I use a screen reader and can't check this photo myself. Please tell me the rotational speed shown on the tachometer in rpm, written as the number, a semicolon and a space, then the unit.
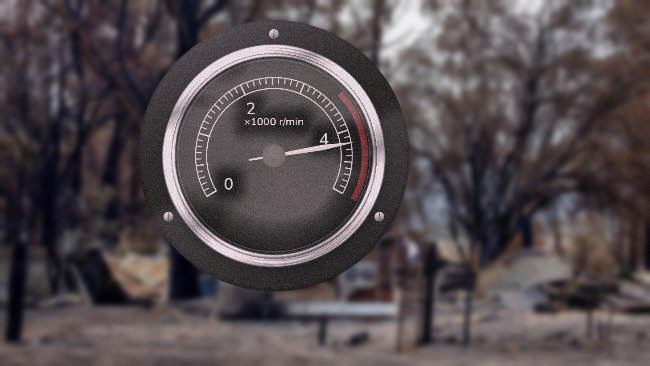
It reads 4200; rpm
